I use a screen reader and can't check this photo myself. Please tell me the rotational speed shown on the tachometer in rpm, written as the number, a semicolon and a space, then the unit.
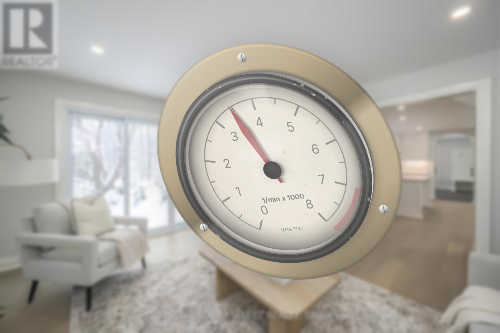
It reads 3500; rpm
